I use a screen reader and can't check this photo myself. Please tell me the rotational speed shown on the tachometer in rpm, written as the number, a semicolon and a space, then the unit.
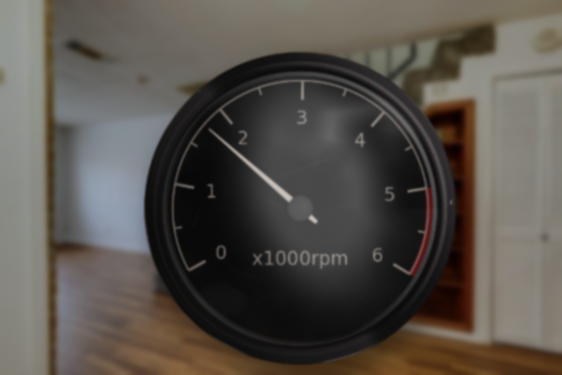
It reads 1750; rpm
